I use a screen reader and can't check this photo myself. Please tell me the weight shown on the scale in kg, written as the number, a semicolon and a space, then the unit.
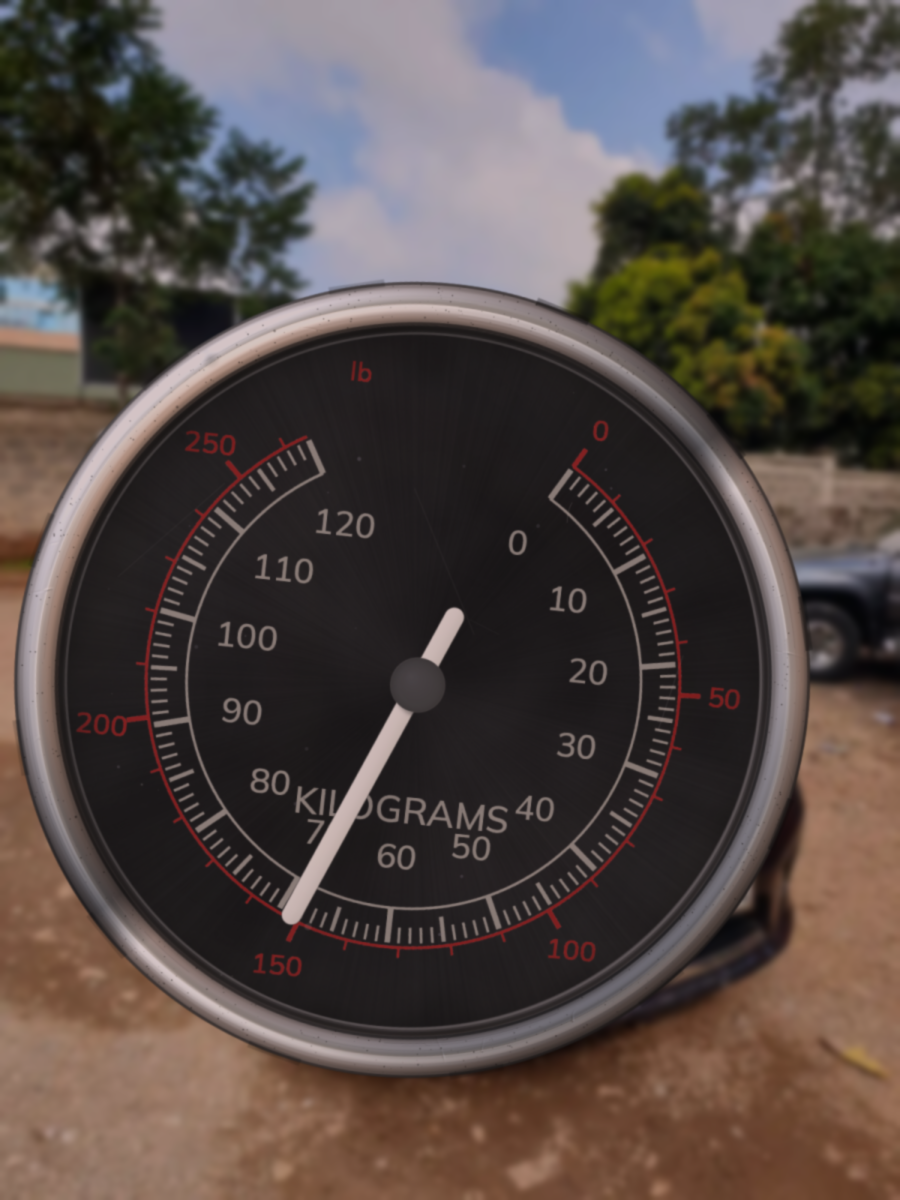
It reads 69; kg
